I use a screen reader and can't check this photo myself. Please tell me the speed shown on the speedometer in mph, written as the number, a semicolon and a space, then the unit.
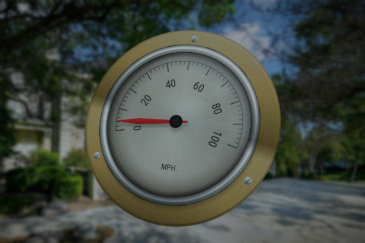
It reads 4; mph
